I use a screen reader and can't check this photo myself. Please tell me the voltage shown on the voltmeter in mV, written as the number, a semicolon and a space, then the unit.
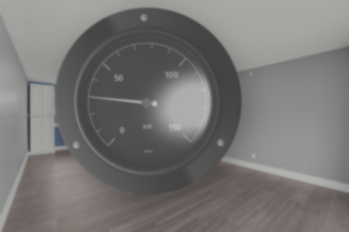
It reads 30; mV
